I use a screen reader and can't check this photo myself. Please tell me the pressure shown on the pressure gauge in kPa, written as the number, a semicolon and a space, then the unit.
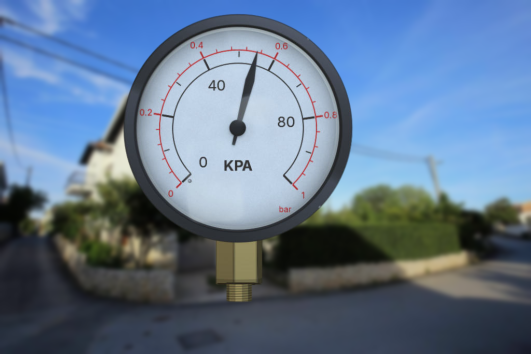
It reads 55; kPa
